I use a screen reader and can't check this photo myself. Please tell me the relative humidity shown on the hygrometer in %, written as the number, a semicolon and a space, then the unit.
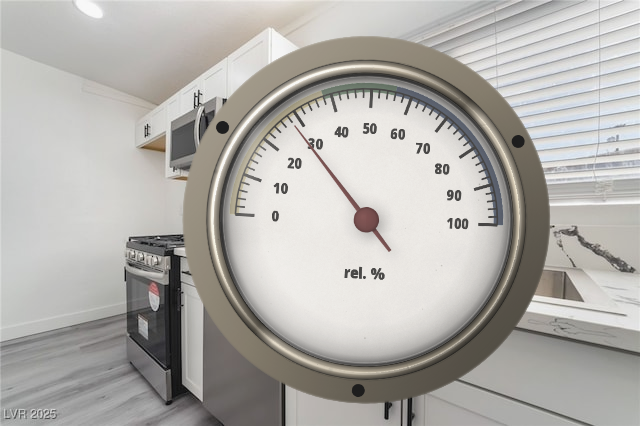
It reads 28; %
